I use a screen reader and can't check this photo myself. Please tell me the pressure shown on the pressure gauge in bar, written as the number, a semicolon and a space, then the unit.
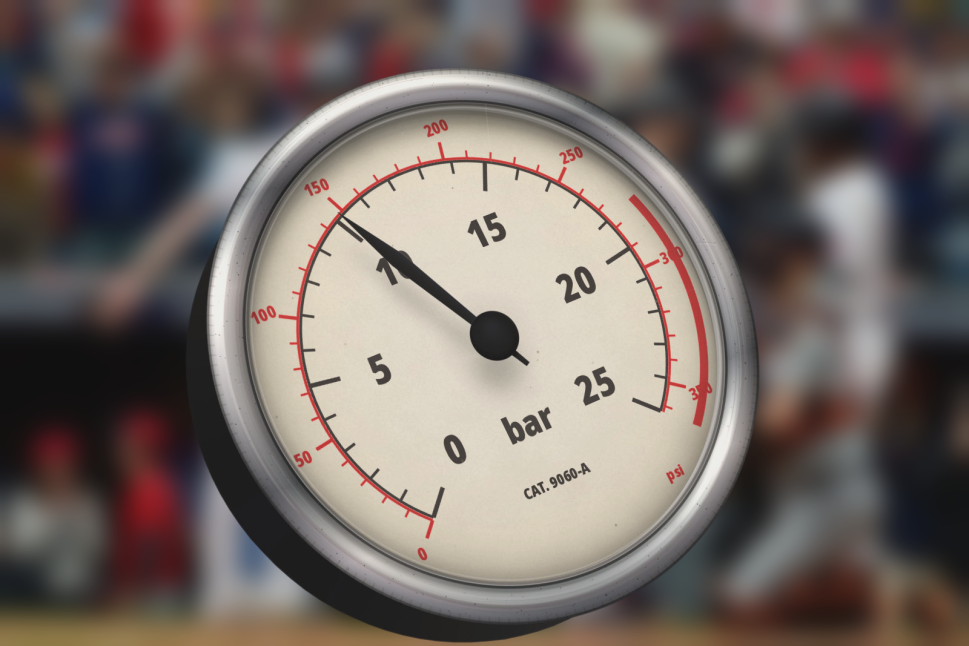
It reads 10; bar
